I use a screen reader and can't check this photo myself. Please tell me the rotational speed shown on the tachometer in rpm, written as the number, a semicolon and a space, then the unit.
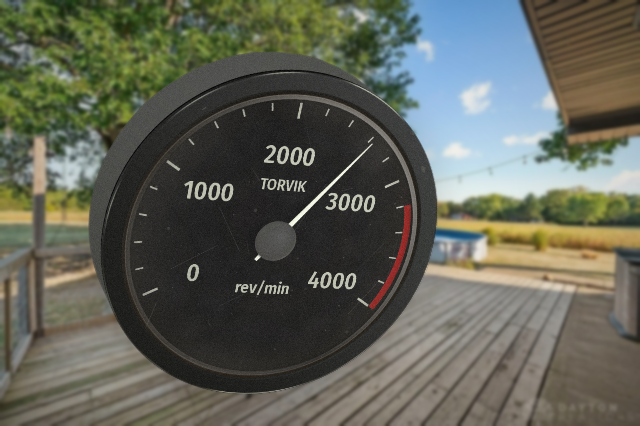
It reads 2600; rpm
